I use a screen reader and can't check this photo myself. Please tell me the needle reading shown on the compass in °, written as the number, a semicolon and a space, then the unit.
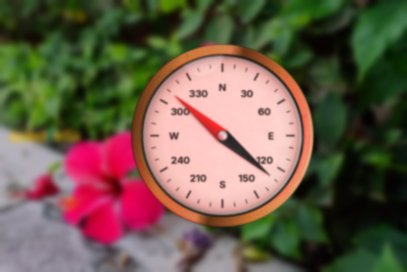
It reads 310; °
